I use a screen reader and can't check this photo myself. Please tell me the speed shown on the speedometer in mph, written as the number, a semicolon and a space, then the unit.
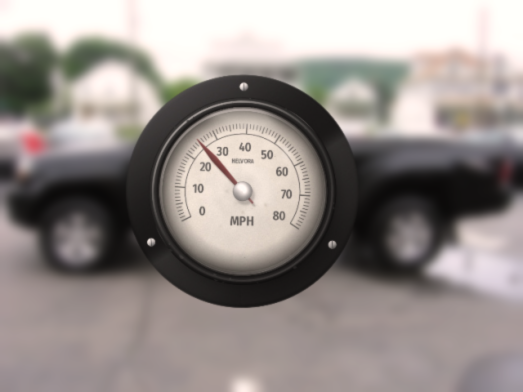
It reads 25; mph
